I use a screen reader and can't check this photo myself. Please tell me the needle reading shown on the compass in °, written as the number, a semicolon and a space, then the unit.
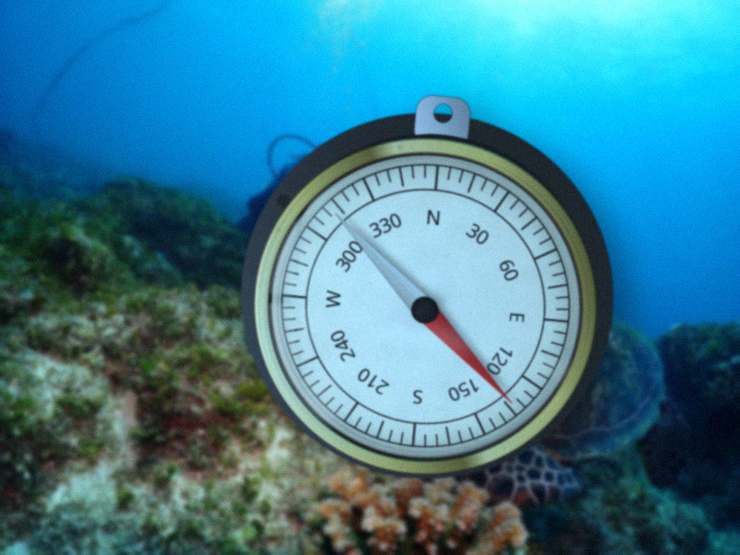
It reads 132.5; °
